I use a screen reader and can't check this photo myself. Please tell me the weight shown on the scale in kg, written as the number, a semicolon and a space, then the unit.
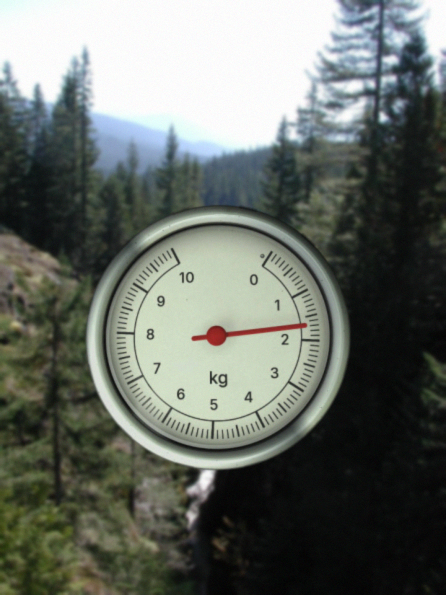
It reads 1.7; kg
